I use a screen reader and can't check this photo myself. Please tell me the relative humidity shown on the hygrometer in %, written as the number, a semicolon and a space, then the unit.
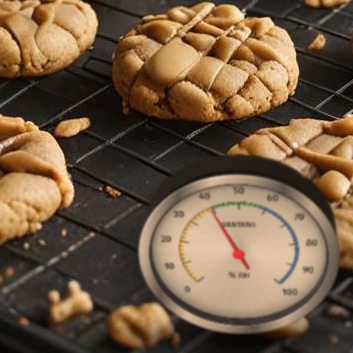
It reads 40; %
